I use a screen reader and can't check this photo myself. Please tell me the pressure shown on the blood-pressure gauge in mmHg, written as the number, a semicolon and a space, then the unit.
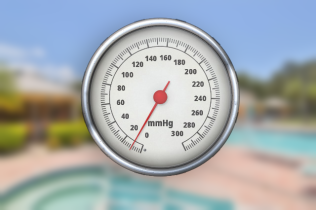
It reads 10; mmHg
